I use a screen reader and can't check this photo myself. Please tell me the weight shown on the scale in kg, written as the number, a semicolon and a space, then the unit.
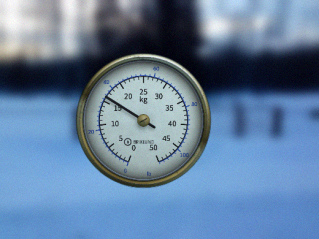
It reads 16; kg
